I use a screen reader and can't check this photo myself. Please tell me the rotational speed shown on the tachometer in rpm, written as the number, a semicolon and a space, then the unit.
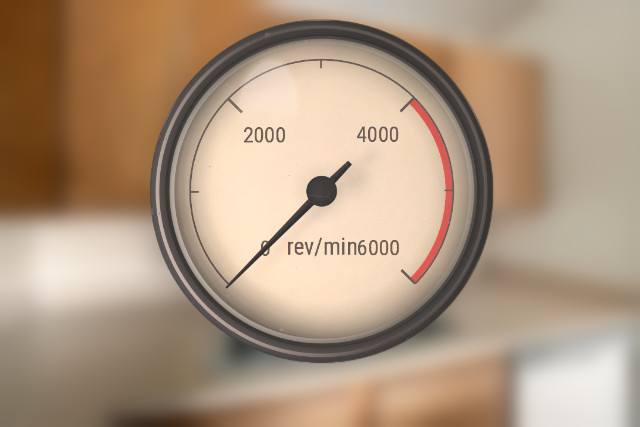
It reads 0; rpm
